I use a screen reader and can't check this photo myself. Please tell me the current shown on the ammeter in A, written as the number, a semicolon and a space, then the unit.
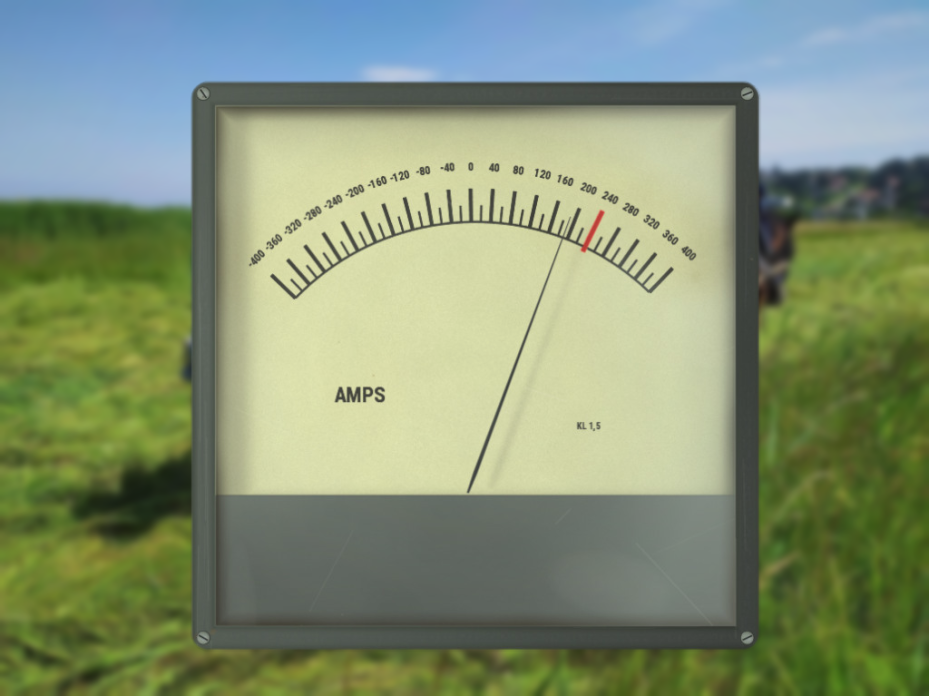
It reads 190; A
